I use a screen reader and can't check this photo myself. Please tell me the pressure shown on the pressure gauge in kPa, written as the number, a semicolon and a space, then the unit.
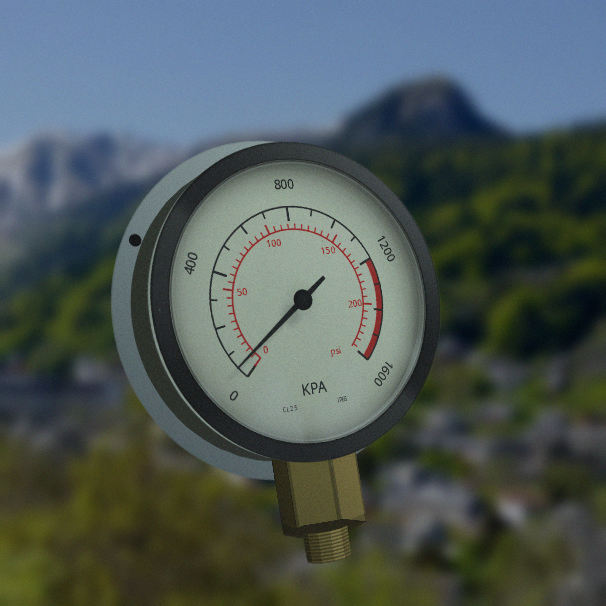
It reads 50; kPa
